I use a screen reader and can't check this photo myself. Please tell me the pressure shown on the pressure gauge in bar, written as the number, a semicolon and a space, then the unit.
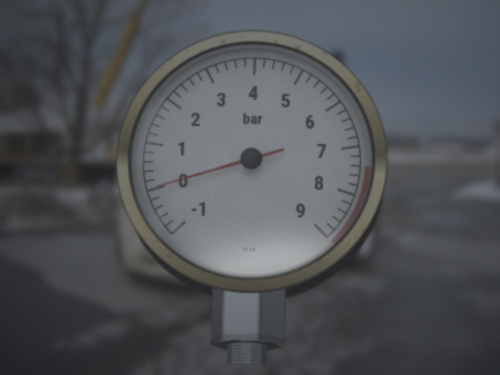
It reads 0; bar
